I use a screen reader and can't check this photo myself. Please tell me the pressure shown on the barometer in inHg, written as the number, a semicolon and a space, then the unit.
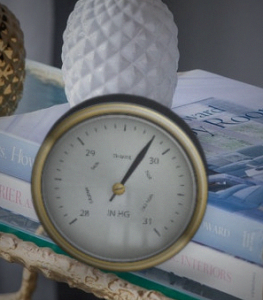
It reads 29.8; inHg
